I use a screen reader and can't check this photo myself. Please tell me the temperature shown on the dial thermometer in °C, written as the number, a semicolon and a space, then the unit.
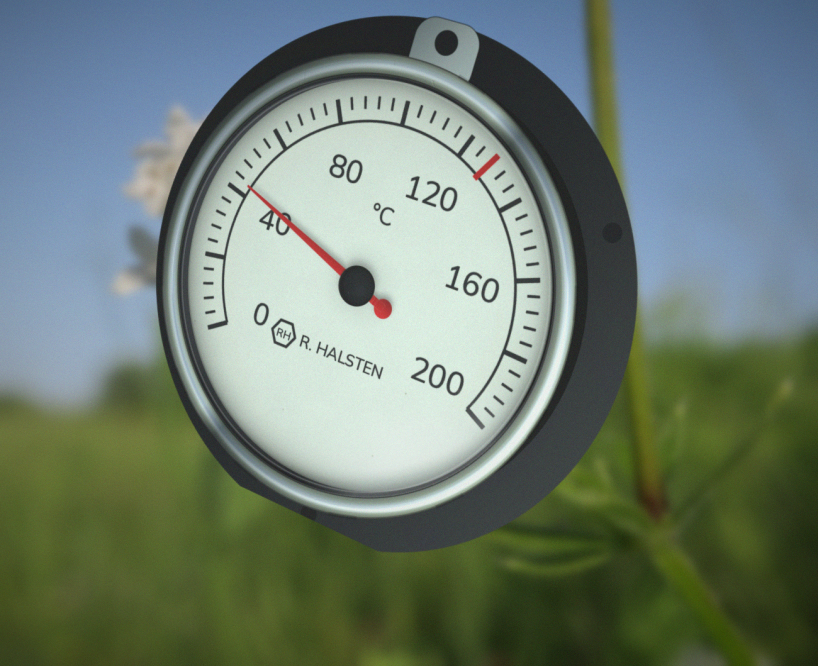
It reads 44; °C
